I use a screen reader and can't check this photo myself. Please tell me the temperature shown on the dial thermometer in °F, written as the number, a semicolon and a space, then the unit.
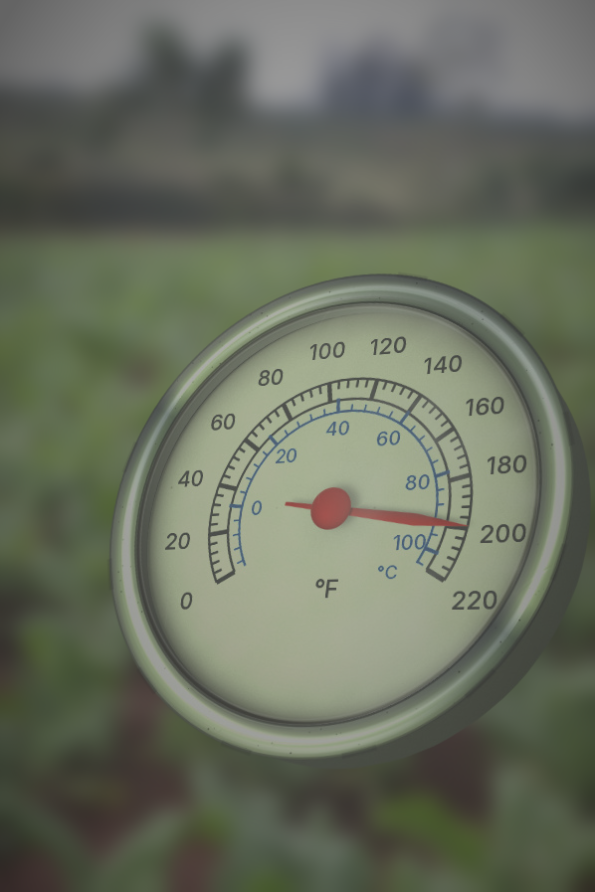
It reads 200; °F
